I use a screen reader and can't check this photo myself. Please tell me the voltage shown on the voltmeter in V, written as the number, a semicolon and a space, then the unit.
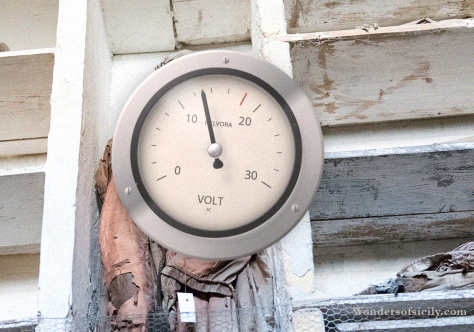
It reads 13; V
